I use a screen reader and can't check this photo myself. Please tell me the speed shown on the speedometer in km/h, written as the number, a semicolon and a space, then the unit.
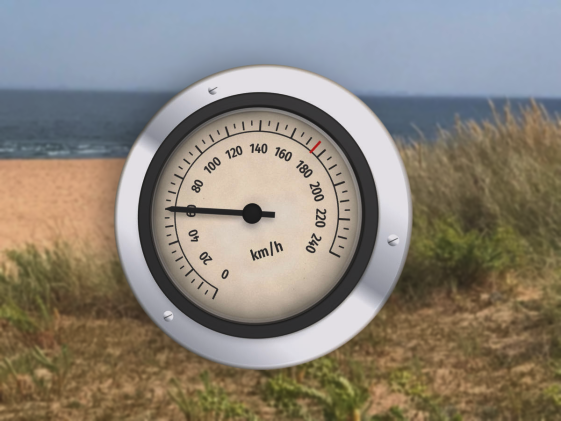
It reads 60; km/h
